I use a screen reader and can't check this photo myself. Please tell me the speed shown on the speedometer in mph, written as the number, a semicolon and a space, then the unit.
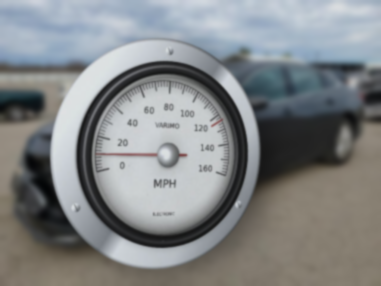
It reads 10; mph
